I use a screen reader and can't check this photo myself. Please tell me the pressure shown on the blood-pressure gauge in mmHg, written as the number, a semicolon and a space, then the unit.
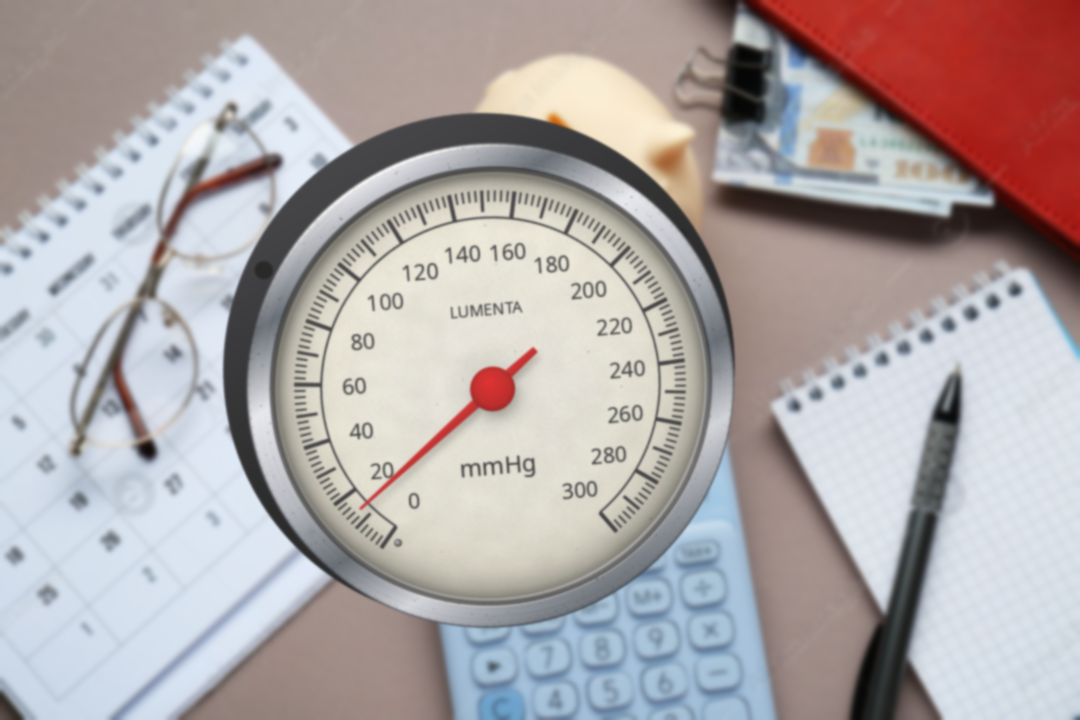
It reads 14; mmHg
